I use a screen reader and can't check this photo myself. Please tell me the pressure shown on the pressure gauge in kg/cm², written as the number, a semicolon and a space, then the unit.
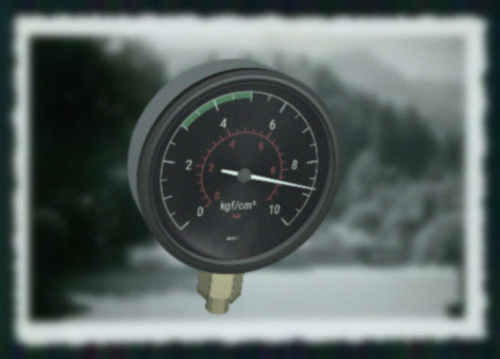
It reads 8.75; kg/cm²
